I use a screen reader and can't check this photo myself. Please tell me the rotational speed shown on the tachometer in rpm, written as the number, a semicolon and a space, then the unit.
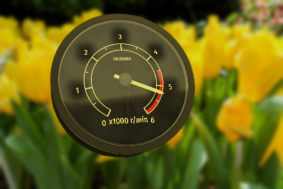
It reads 5250; rpm
